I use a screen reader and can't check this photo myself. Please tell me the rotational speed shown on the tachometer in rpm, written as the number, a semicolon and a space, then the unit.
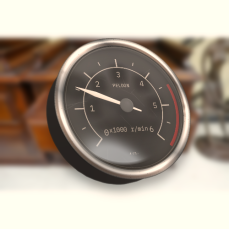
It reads 1500; rpm
